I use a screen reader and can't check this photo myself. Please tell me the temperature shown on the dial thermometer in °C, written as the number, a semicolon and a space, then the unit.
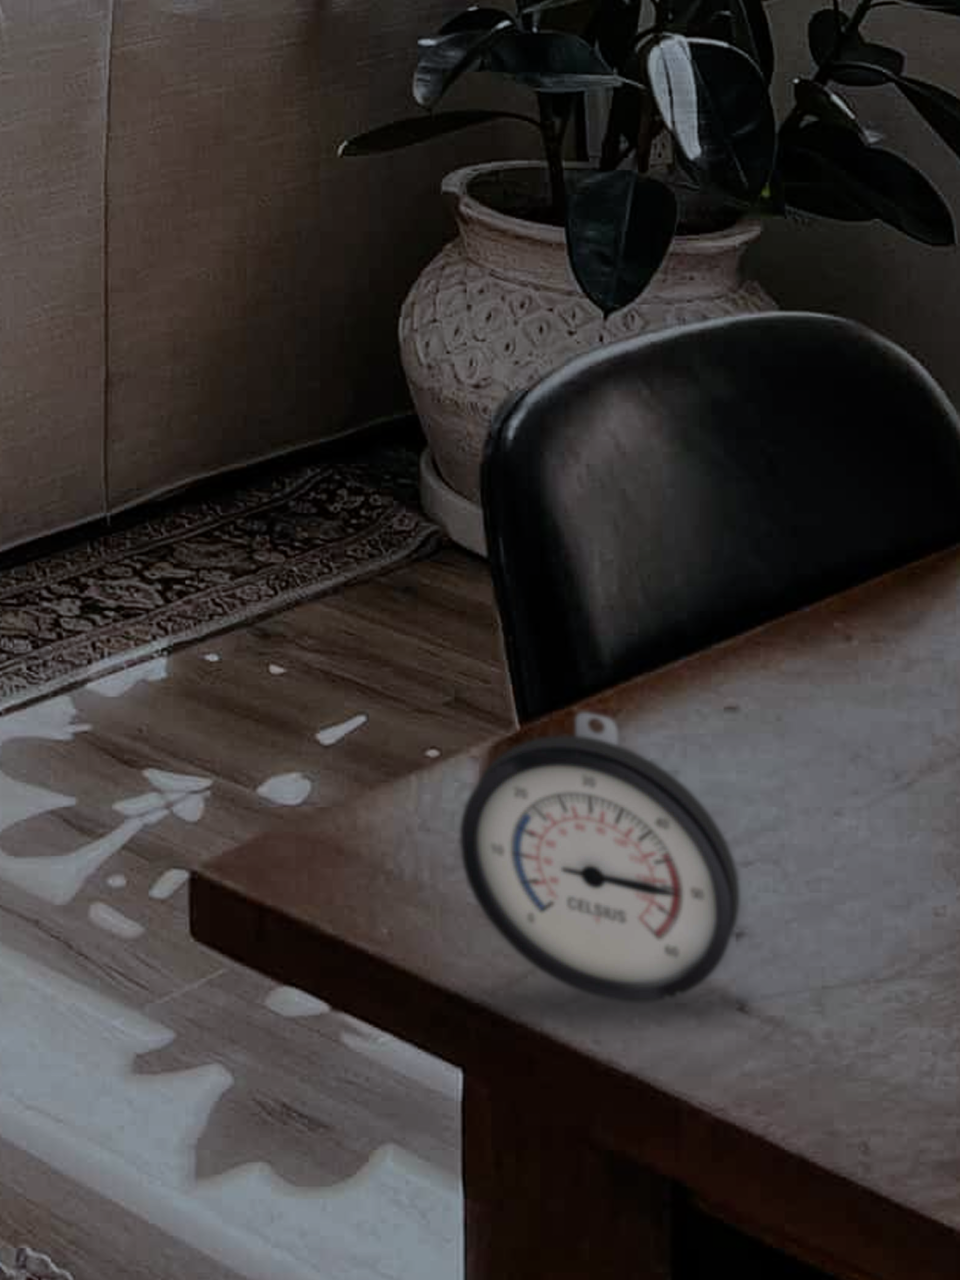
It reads 50; °C
